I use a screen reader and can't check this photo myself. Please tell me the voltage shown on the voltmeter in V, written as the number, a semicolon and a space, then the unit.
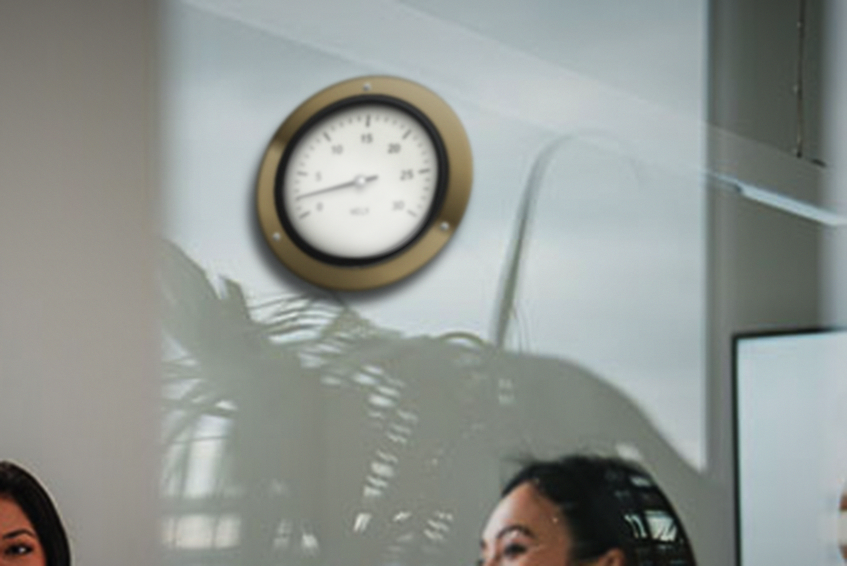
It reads 2; V
